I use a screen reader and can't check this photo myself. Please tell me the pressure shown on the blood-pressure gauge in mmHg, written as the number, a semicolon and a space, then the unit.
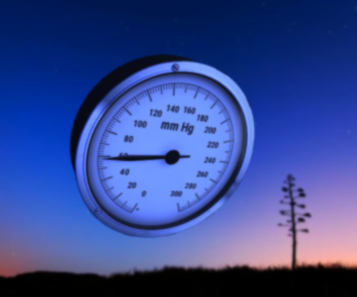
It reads 60; mmHg
